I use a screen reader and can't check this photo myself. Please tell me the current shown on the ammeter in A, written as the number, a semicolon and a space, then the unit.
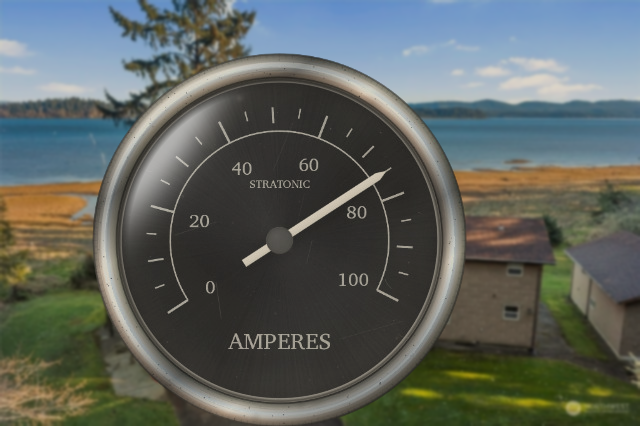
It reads 75; A
